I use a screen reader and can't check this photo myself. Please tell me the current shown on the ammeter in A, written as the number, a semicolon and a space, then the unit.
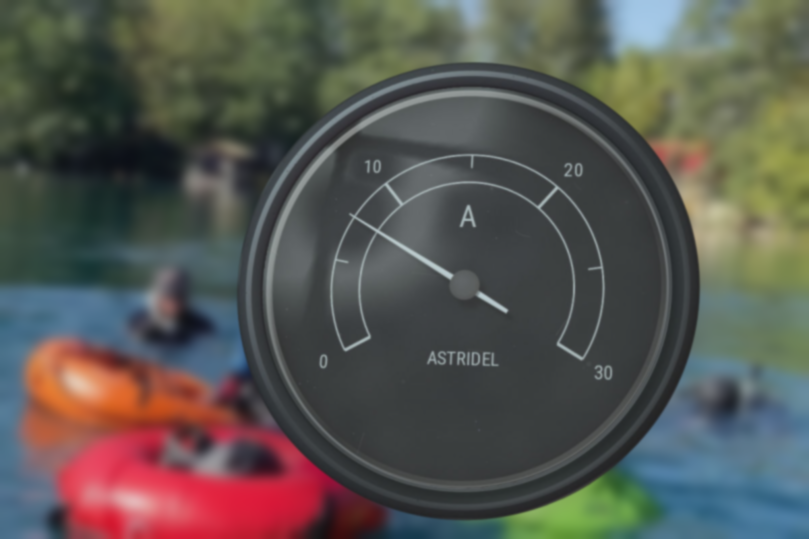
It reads 7.5; A
